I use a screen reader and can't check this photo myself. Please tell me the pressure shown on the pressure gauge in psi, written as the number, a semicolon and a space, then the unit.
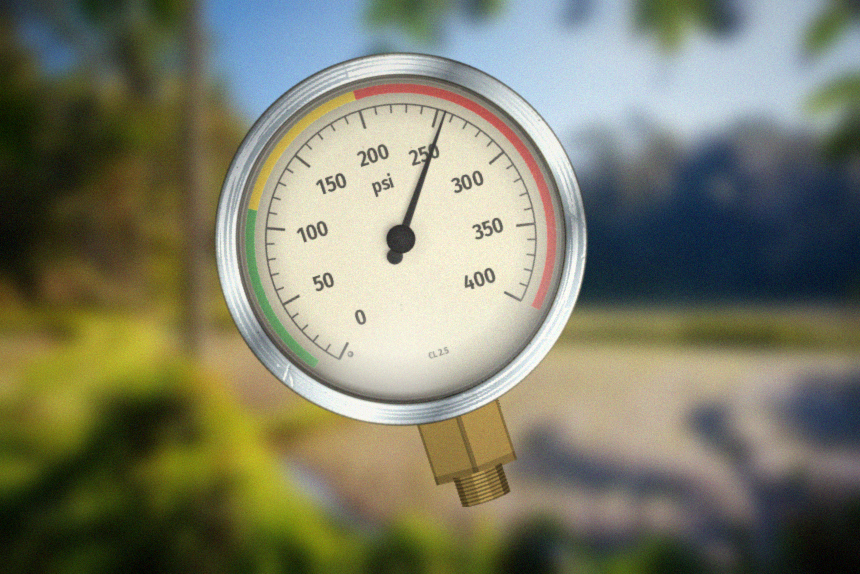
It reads 255; psi
